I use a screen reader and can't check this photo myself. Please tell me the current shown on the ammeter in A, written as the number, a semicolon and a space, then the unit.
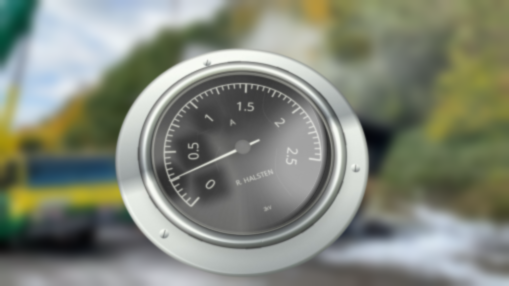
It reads 0.25; A
